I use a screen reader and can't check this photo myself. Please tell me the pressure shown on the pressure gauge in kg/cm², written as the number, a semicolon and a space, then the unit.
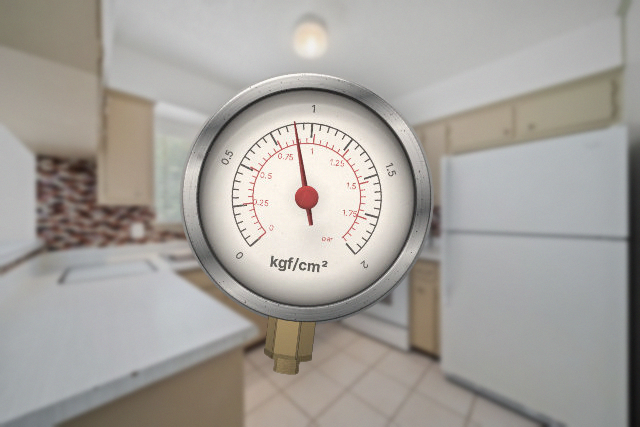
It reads 0.9; kg/cm²
